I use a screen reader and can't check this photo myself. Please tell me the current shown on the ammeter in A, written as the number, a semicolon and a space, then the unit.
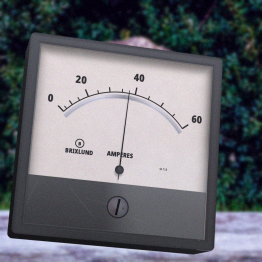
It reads 37.5; A
